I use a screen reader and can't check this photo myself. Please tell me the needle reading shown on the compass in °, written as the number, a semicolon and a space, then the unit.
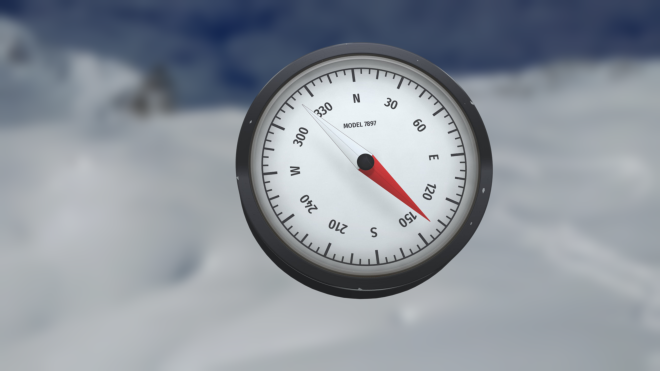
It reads 140; °
